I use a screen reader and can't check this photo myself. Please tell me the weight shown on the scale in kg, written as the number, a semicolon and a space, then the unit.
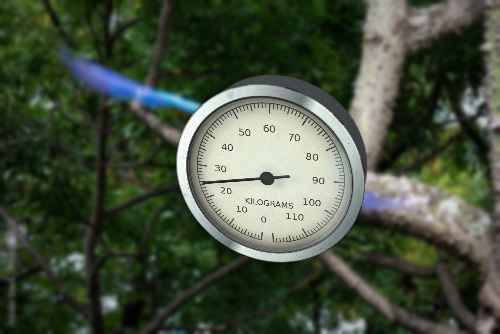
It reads 25; kg
